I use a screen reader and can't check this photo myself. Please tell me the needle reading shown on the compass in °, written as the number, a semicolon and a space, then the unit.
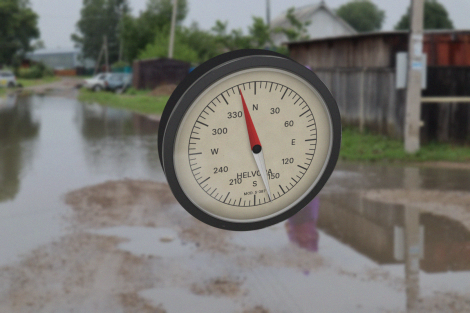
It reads 345; °
